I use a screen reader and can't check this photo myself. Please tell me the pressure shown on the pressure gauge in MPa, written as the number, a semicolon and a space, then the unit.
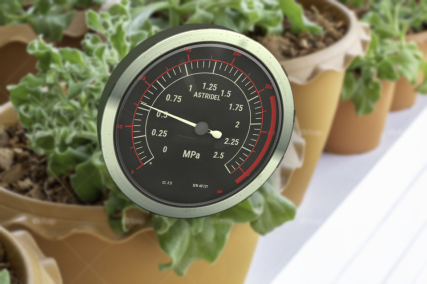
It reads 0.55; MPa
